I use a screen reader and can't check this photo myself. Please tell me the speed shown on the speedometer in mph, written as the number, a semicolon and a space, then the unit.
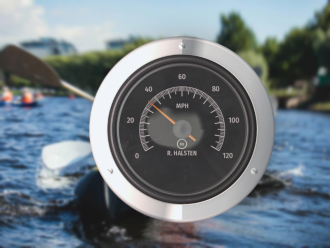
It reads 35; mph
